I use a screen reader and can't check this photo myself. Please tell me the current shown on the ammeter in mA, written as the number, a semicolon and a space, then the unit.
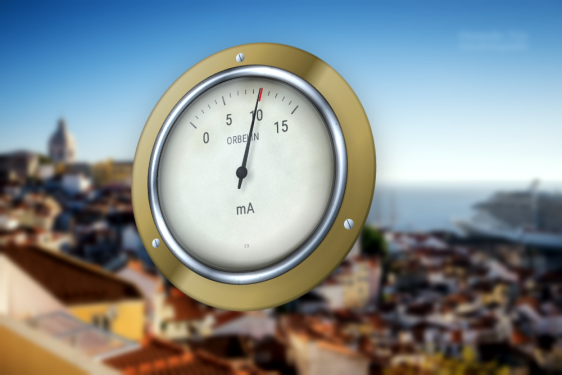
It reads 10; mA
